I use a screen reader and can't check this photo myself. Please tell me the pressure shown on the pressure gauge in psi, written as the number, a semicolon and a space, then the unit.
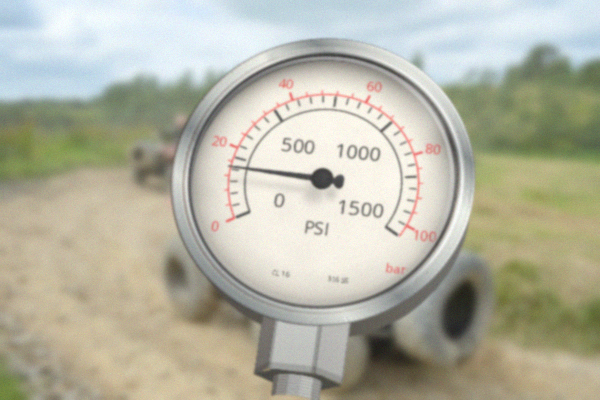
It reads 200; psi
